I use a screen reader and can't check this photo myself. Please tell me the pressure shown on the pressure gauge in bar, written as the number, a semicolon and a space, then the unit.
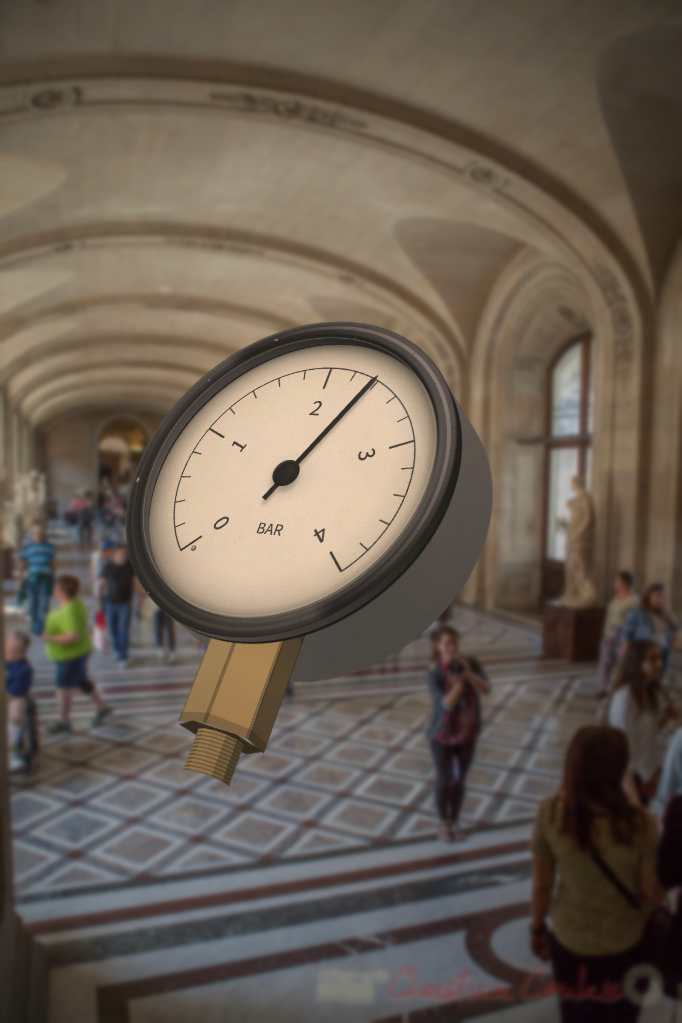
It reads 2.4; bar
